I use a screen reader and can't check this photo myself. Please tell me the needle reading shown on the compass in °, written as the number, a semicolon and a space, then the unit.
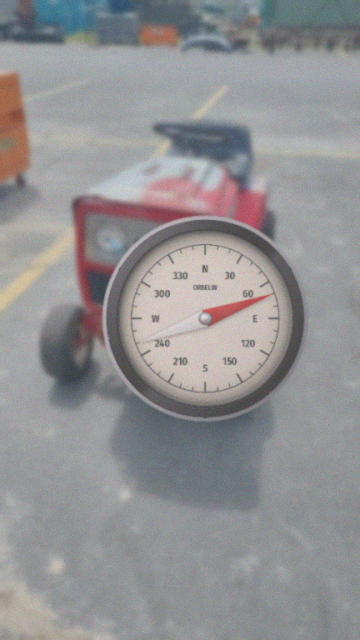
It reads 70; °
